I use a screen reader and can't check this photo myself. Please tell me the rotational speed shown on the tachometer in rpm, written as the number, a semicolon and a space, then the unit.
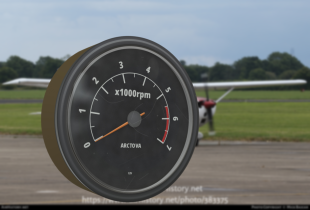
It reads 0; rpm
